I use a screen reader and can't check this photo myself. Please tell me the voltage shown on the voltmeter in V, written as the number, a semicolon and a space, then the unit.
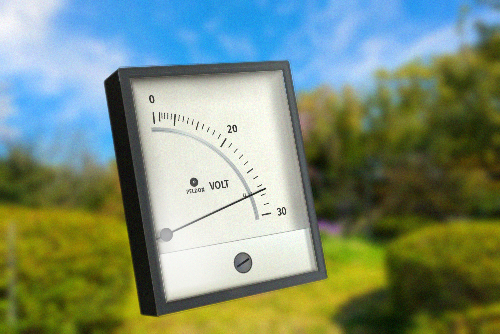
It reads 27.5; V
